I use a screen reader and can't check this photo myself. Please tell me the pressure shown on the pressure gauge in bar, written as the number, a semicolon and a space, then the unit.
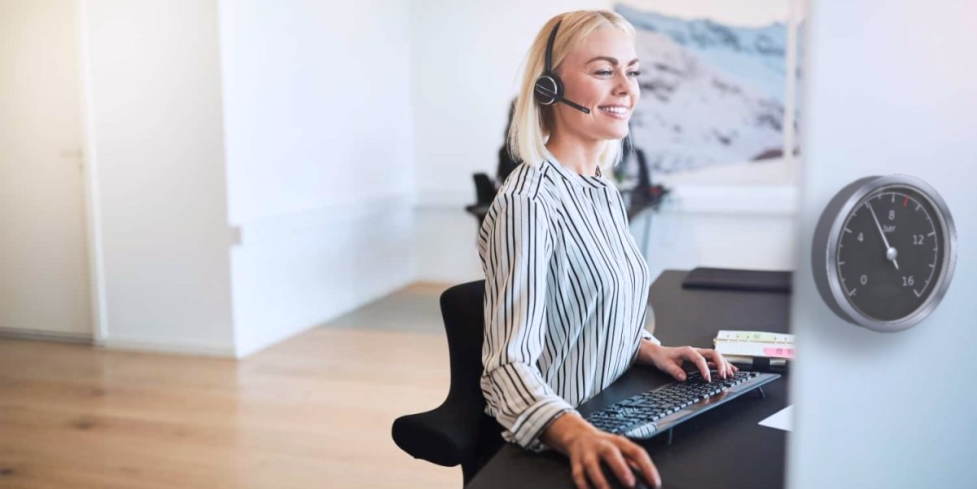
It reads 6; bar
